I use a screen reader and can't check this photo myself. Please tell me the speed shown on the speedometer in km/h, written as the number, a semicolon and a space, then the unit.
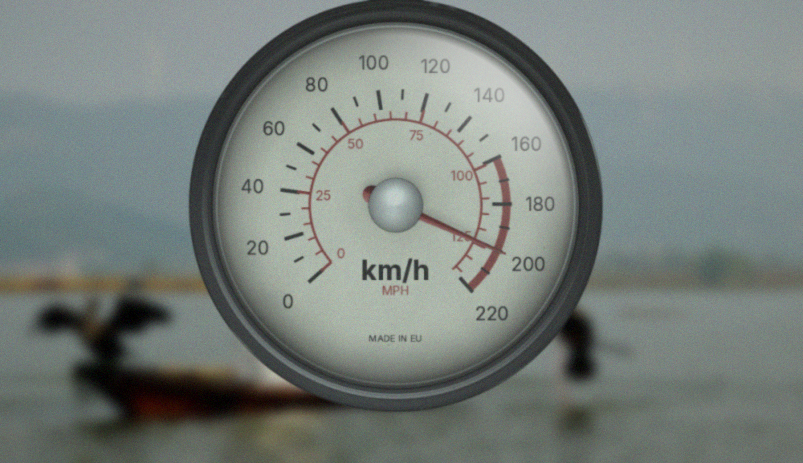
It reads 200; km/h
